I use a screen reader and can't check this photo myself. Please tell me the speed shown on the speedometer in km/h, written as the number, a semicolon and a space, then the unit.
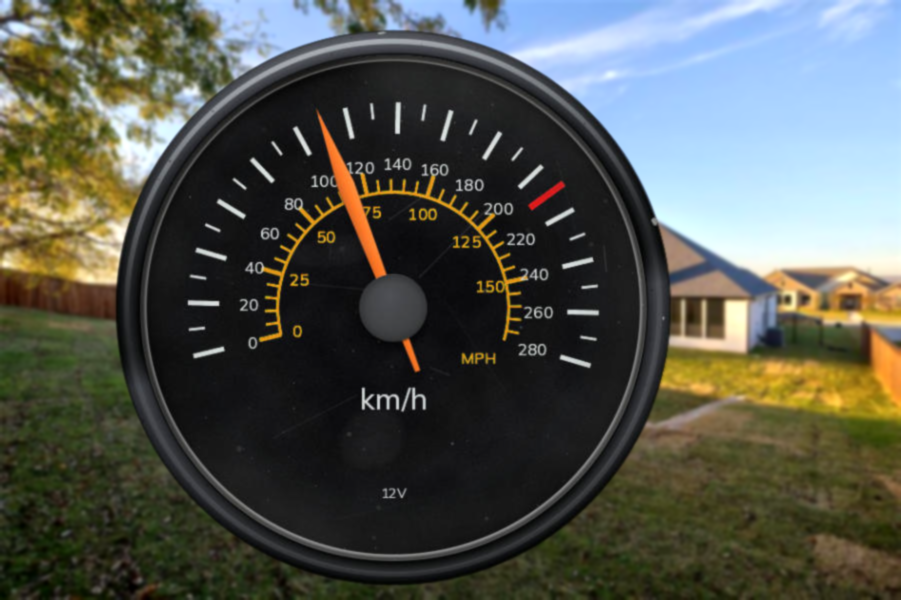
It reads 110; km/h
